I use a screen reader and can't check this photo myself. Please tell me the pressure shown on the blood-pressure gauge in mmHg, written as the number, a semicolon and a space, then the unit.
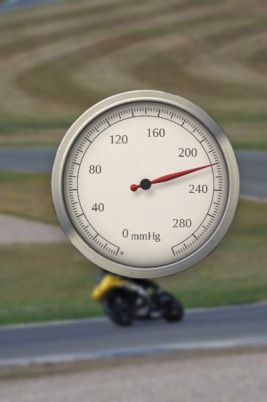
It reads 220; mmHg
